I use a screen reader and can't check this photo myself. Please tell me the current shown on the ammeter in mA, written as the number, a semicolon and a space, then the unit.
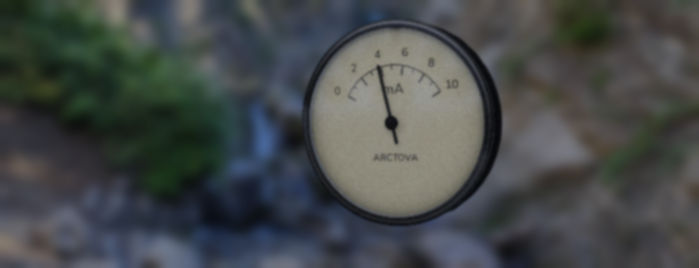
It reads 4; mA
